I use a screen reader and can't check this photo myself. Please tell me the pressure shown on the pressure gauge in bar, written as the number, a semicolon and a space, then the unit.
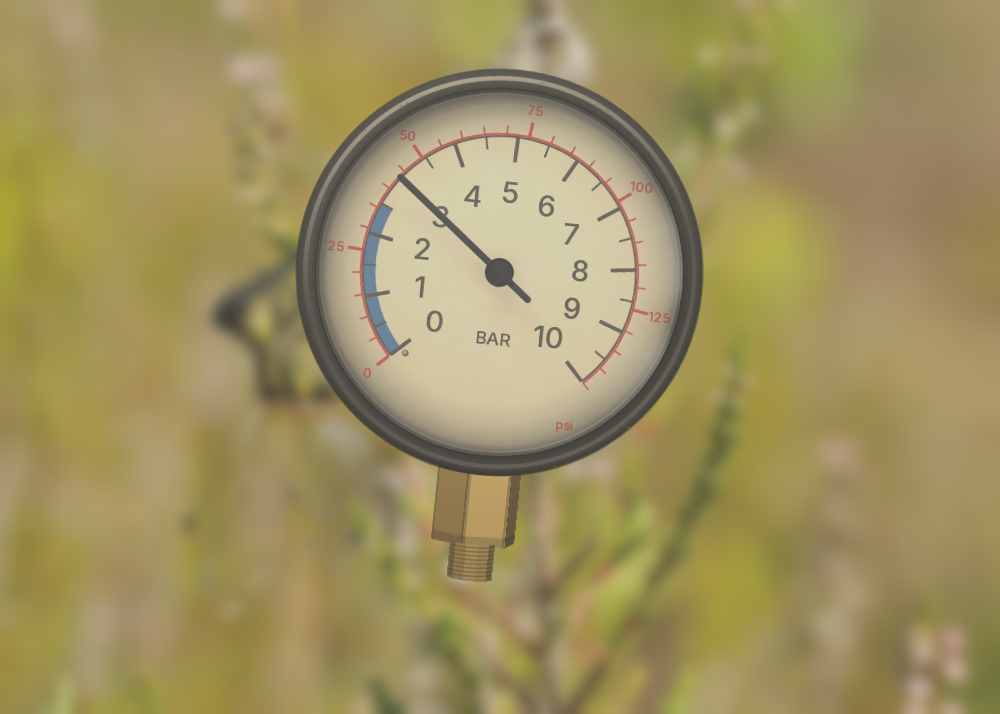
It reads 3; bar
